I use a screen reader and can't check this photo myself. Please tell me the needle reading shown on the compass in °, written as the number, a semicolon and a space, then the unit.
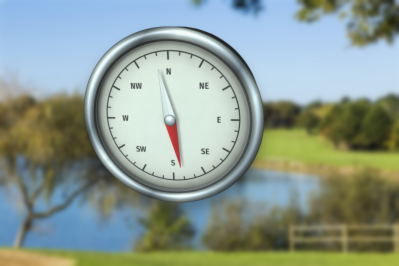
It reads 170; °
